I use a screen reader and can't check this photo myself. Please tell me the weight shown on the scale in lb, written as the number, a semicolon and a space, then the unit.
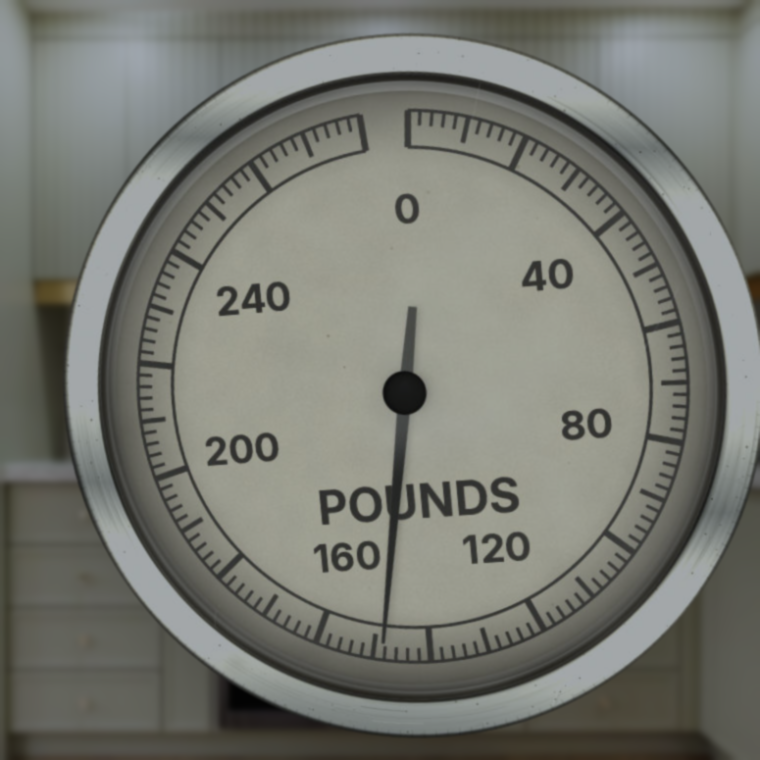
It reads 148; lb
